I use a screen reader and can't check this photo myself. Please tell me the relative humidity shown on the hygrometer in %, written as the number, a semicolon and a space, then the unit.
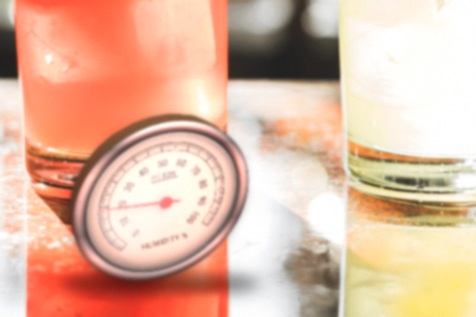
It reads 20; %
